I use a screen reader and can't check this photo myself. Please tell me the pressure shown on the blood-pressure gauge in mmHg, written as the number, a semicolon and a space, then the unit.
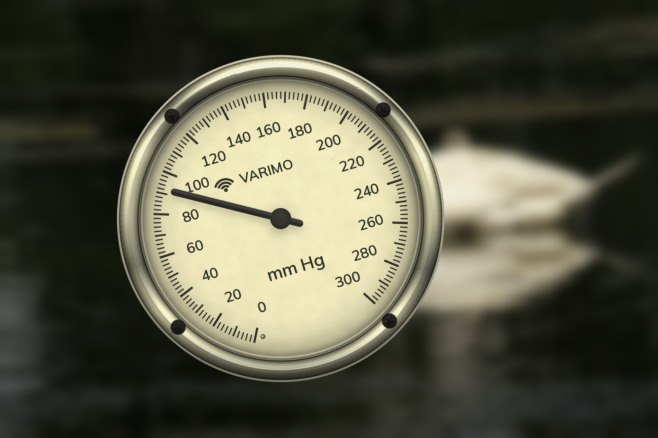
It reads 92; mmHg
